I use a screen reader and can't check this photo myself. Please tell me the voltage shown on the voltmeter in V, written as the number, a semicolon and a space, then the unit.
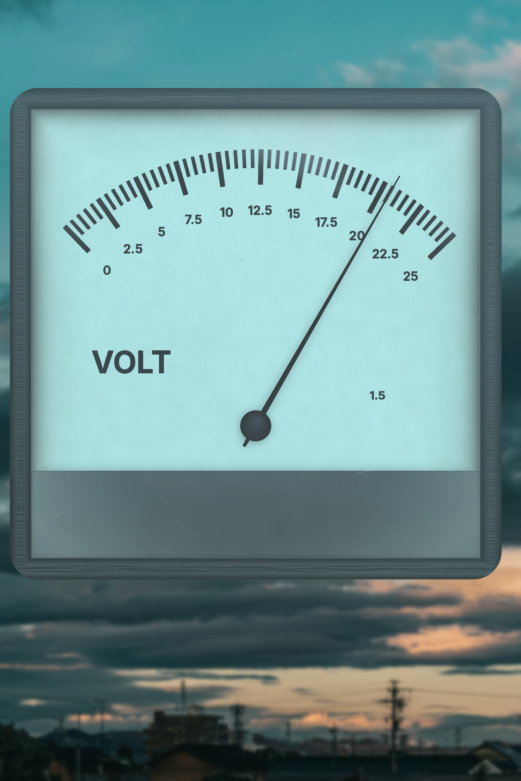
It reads 20.5; V
